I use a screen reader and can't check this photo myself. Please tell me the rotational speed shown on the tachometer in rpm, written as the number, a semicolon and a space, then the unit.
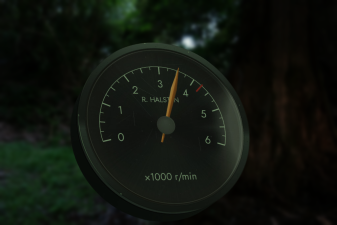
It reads 3500; rpm
